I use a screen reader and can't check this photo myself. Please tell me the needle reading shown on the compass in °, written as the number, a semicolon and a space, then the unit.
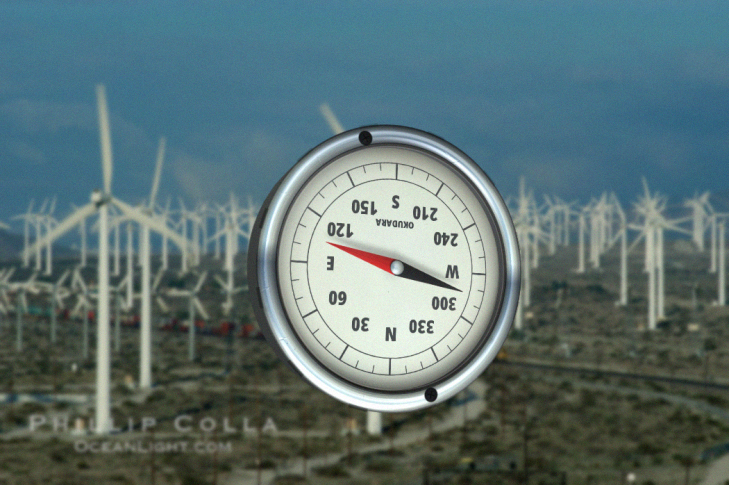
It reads 105; °
